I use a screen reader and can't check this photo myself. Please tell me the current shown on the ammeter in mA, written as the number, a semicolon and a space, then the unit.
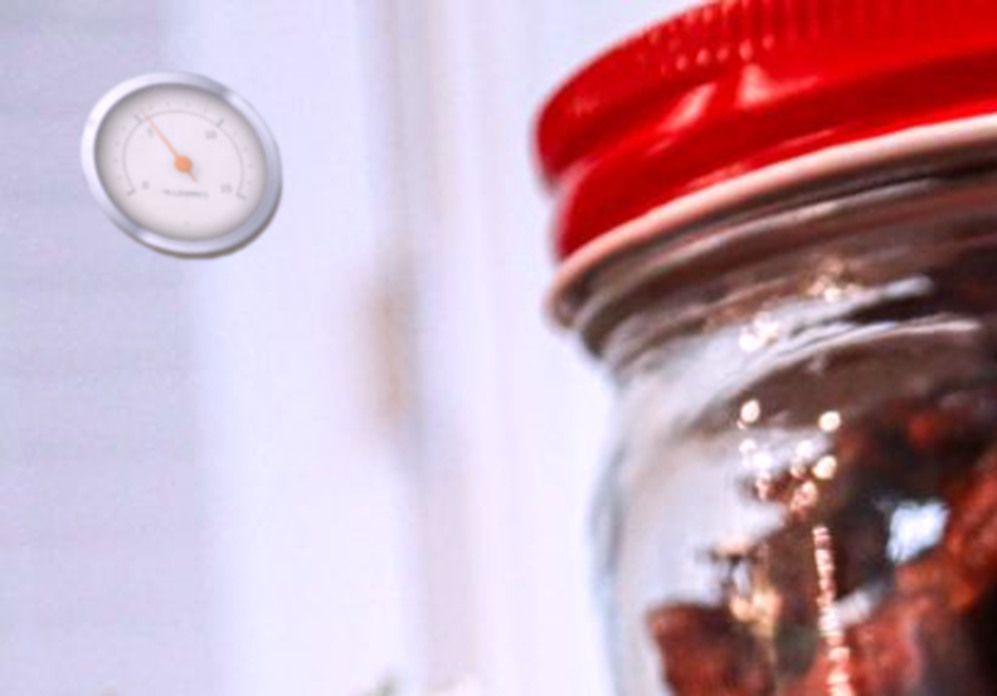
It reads 5.5; mA
